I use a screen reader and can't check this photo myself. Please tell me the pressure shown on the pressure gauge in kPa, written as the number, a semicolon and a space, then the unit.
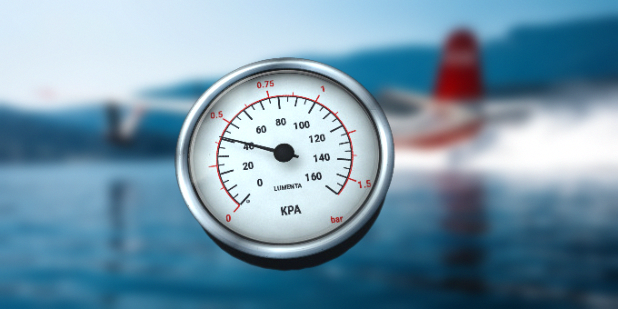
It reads 40; kPa
